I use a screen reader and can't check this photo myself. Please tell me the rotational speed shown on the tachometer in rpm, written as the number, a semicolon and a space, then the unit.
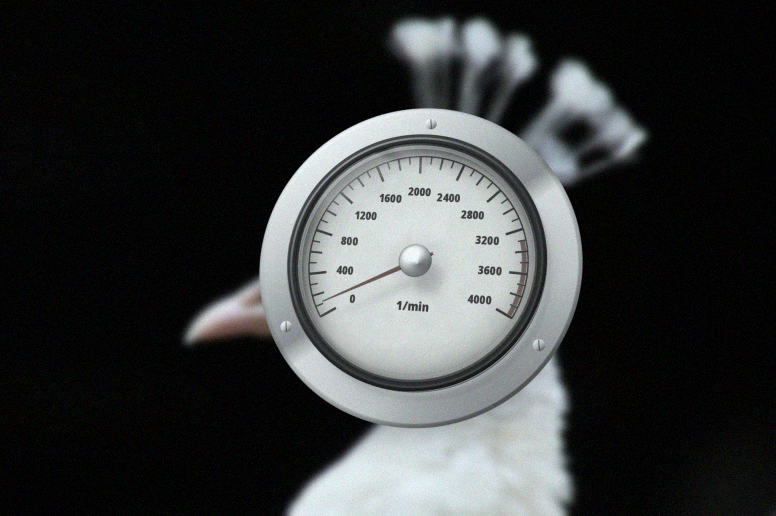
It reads 100; rpm
